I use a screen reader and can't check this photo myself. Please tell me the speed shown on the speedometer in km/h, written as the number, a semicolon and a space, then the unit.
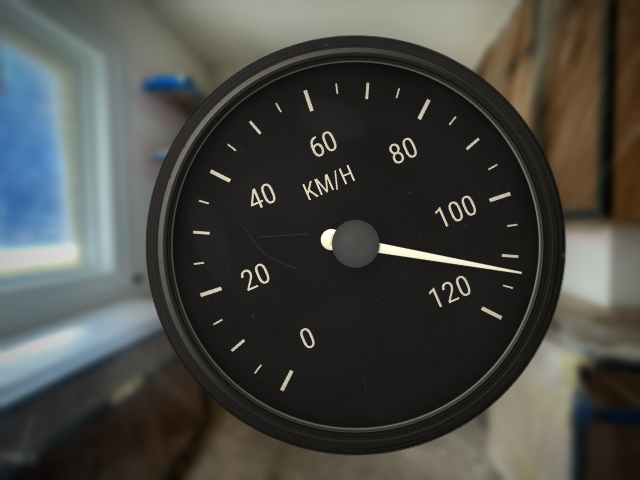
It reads 112.5; km/h
